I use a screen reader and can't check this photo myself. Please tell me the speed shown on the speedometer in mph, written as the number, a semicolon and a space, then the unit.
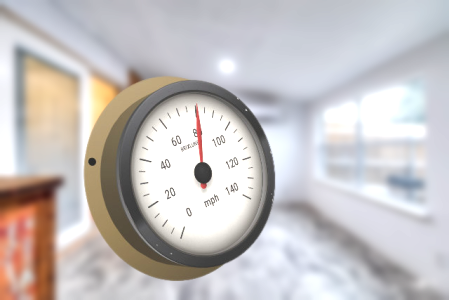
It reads 80; mph
